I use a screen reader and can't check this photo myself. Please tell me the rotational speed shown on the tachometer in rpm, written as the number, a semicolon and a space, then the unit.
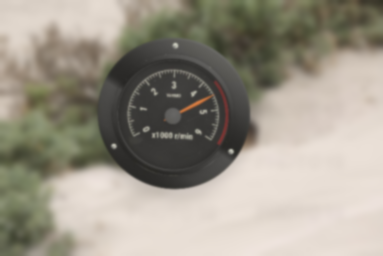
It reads 4500; rpm
